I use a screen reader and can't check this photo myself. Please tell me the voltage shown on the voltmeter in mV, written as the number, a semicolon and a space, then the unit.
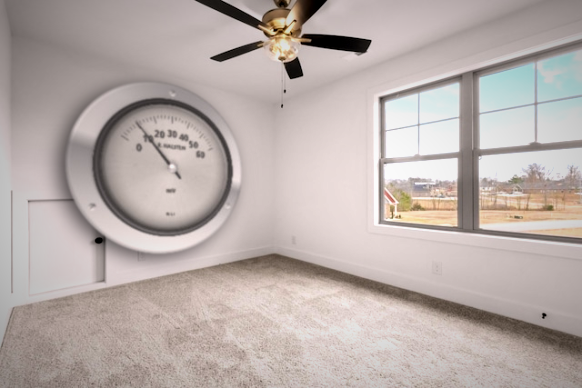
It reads 10; mV
